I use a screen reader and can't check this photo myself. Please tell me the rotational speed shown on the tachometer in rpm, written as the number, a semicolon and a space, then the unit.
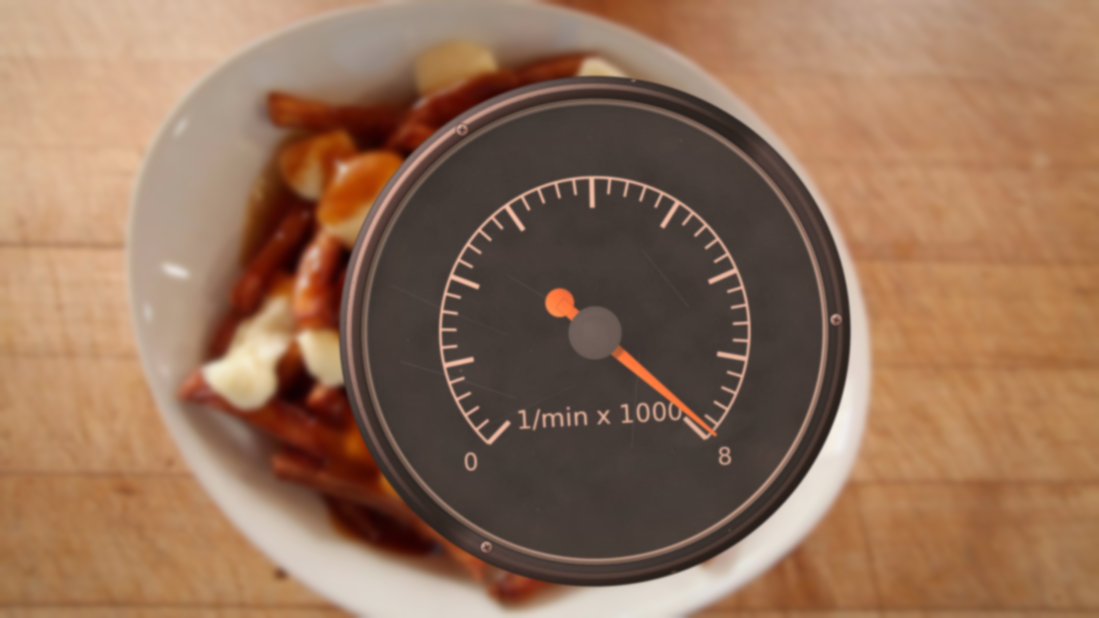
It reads 7900; rpm
